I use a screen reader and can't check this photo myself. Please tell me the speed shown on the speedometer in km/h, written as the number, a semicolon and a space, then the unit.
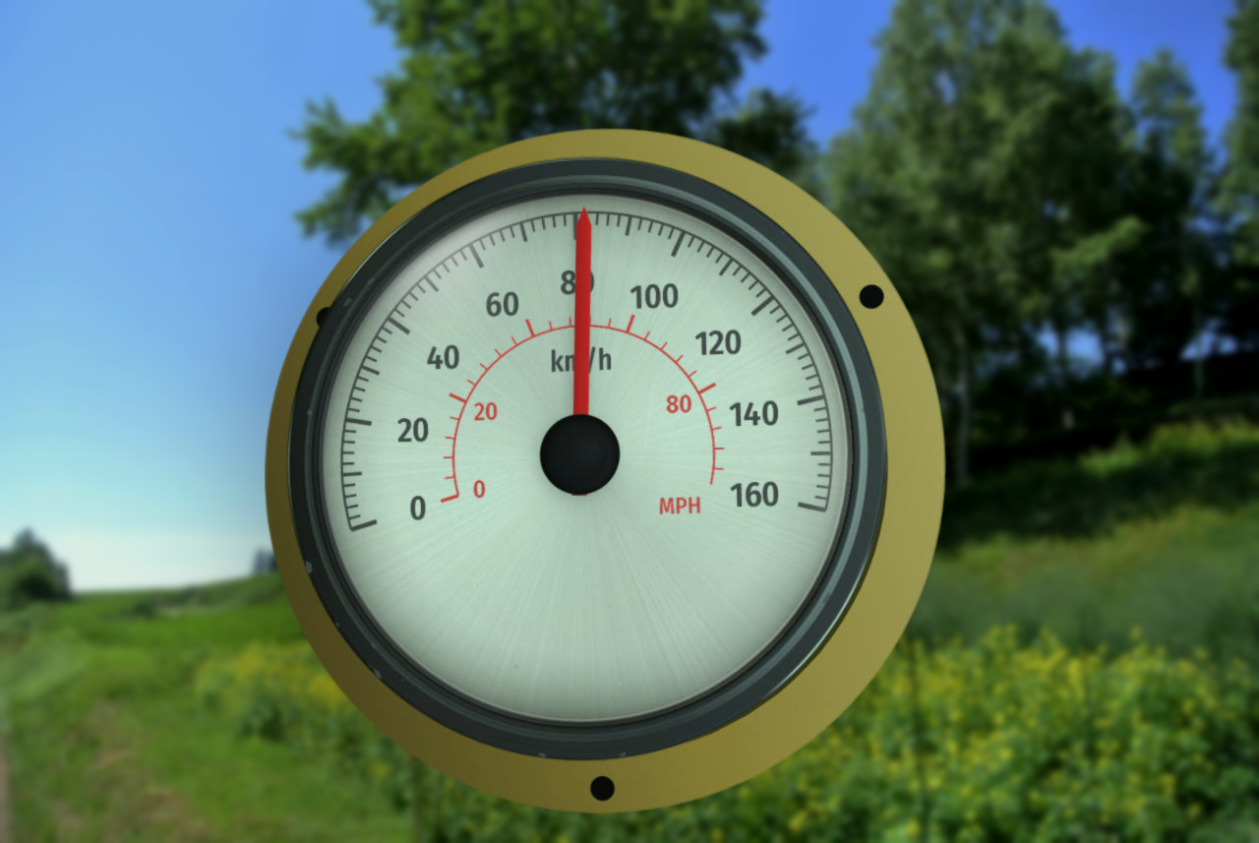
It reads 82; km/h
